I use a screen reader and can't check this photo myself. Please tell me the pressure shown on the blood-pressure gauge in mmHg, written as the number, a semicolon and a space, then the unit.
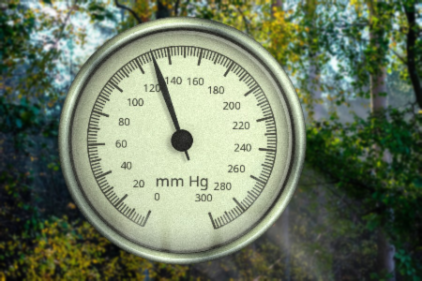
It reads 130; mmHg
